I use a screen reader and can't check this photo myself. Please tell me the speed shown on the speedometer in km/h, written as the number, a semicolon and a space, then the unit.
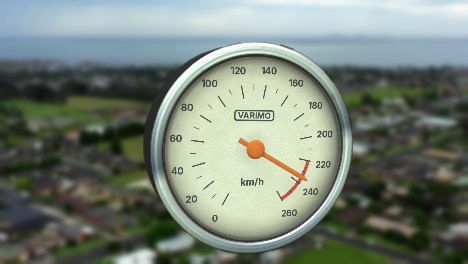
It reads 235; km/h
